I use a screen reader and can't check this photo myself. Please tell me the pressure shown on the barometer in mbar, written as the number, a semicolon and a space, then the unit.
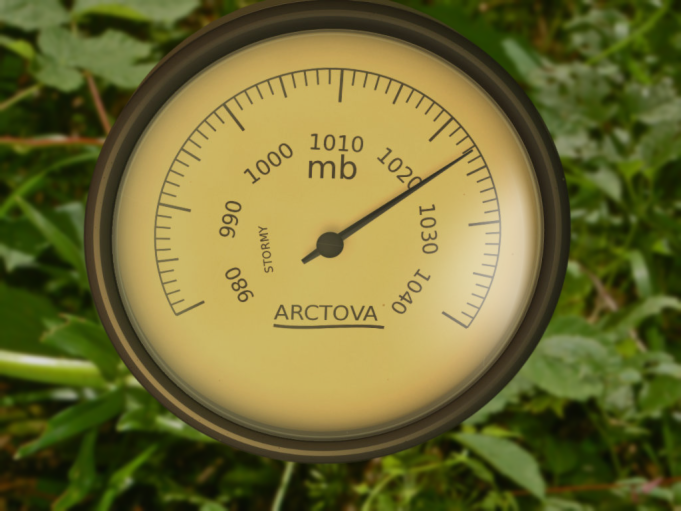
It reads 1023; mbar
